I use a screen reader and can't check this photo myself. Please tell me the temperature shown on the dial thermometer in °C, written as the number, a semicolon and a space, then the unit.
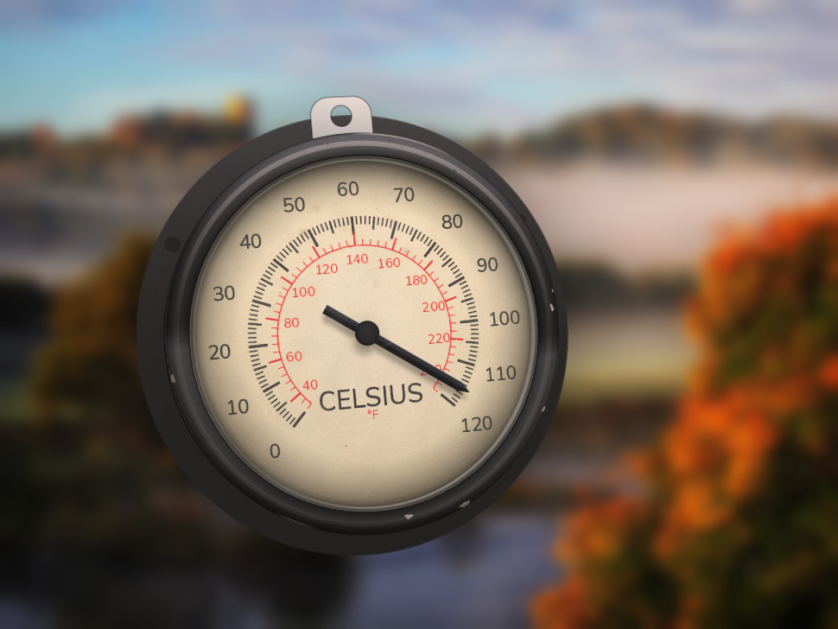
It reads 116; °C
